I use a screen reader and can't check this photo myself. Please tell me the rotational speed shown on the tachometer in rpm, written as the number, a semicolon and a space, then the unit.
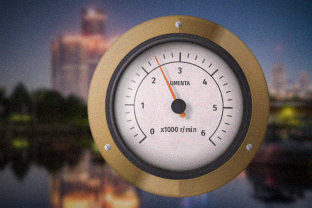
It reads 2400; rpm
